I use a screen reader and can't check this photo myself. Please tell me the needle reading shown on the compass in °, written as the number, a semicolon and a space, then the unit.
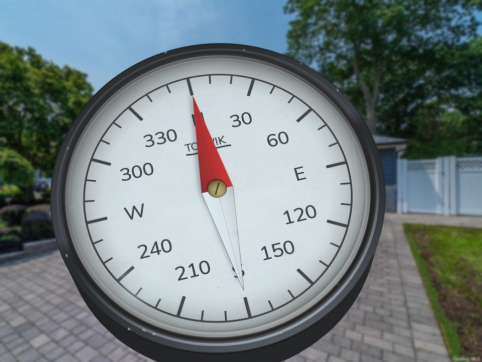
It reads 0; °
